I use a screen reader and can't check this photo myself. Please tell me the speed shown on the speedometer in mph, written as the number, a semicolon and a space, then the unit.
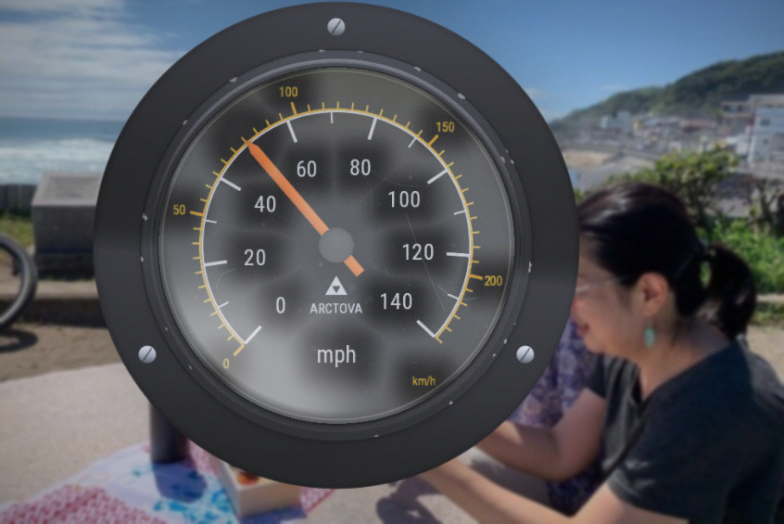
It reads 50; mph
